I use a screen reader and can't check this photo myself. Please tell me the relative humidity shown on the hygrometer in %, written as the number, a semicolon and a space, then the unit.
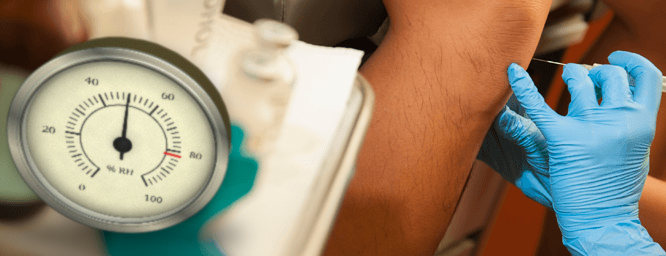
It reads 50; %
